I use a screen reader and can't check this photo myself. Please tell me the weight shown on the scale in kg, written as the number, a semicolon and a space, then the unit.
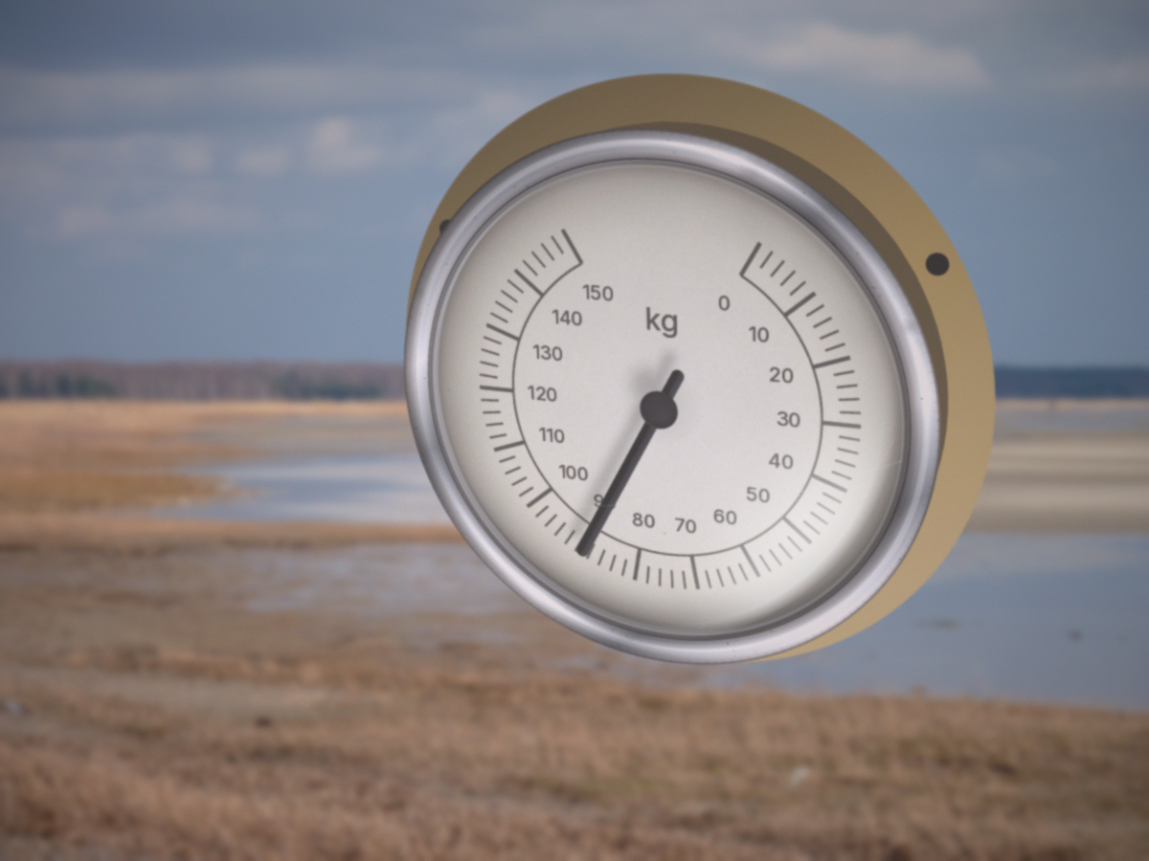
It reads 89; kg
